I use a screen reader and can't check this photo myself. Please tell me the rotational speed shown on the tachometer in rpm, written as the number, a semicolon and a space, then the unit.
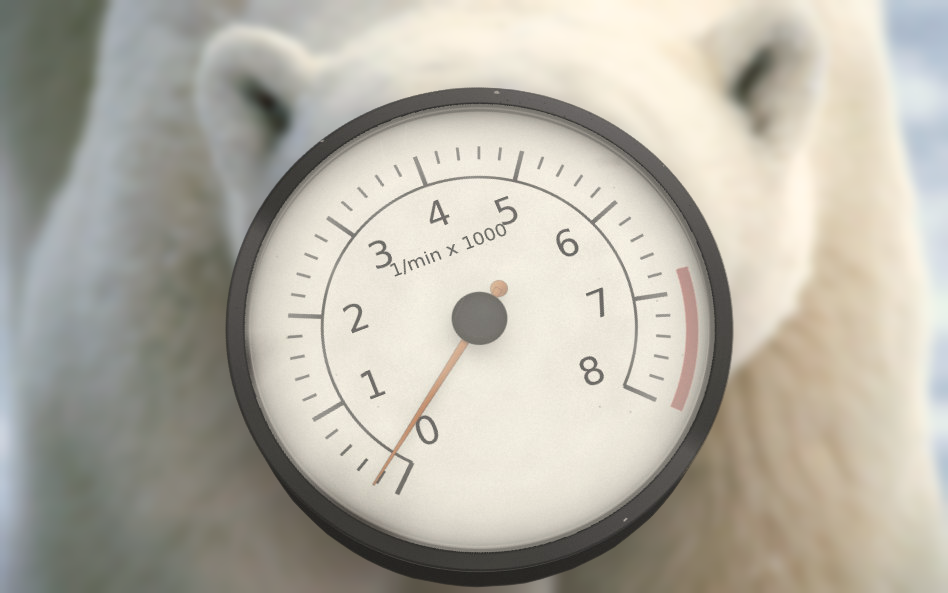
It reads 200; rpm
